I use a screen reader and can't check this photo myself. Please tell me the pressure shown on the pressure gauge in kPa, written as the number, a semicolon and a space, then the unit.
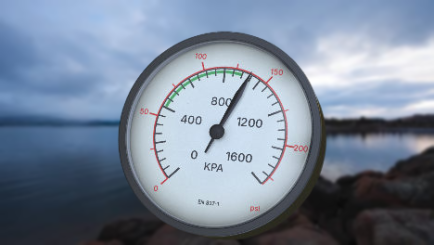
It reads 950; kPa
